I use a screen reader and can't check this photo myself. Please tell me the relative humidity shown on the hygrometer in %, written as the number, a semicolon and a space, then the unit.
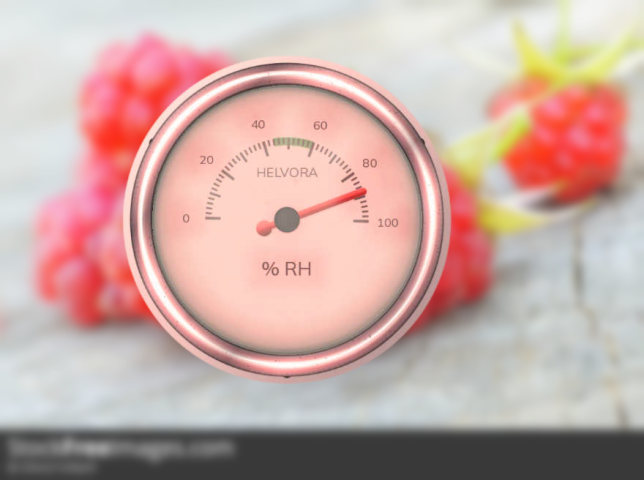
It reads 88; %
